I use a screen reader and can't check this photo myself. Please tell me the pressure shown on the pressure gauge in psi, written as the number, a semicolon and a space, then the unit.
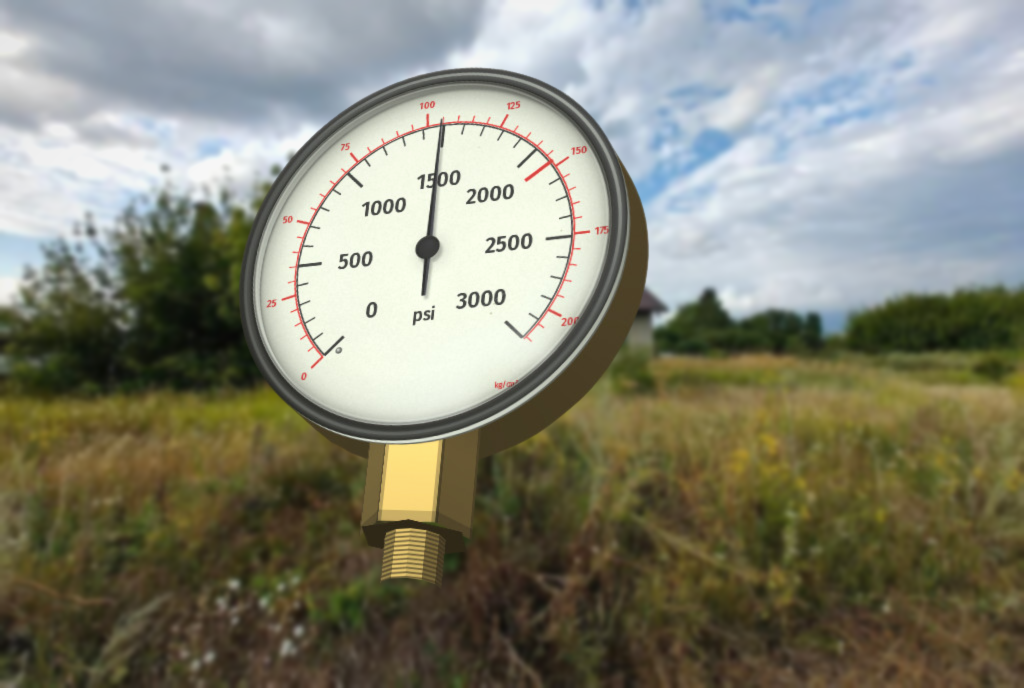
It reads 1500; psi
